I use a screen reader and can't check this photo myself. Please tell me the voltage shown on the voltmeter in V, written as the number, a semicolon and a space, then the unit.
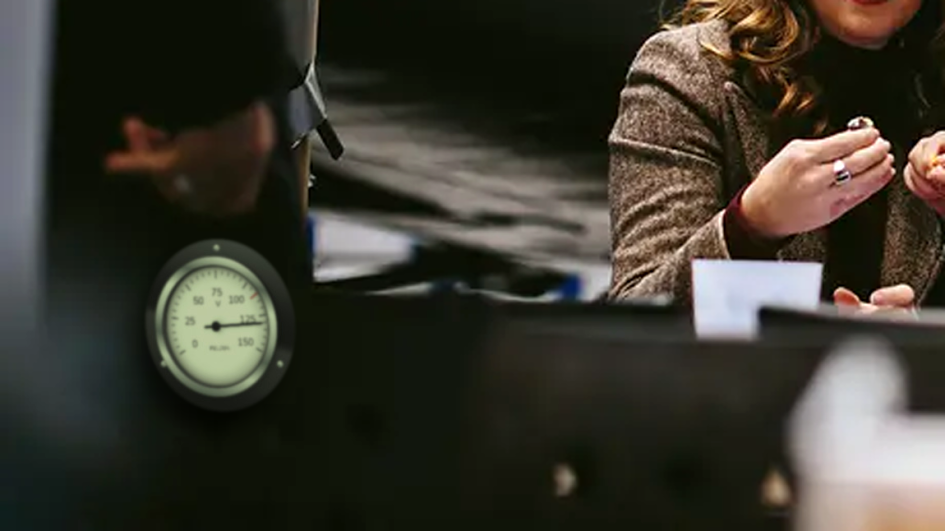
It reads 130; V
